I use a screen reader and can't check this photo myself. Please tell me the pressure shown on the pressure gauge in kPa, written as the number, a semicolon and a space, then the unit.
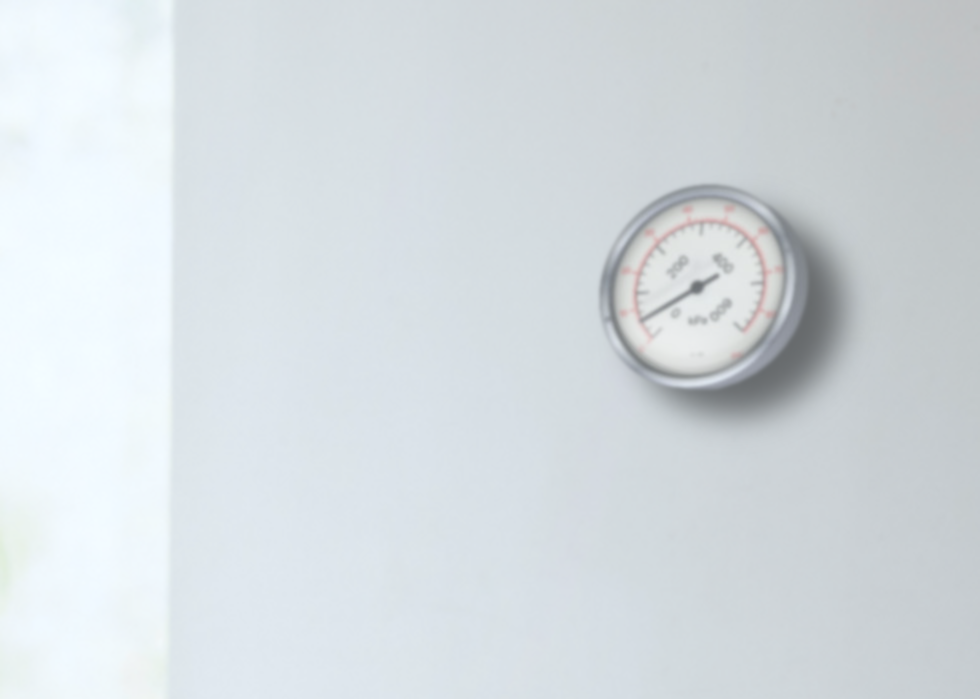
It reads 40; kPa
